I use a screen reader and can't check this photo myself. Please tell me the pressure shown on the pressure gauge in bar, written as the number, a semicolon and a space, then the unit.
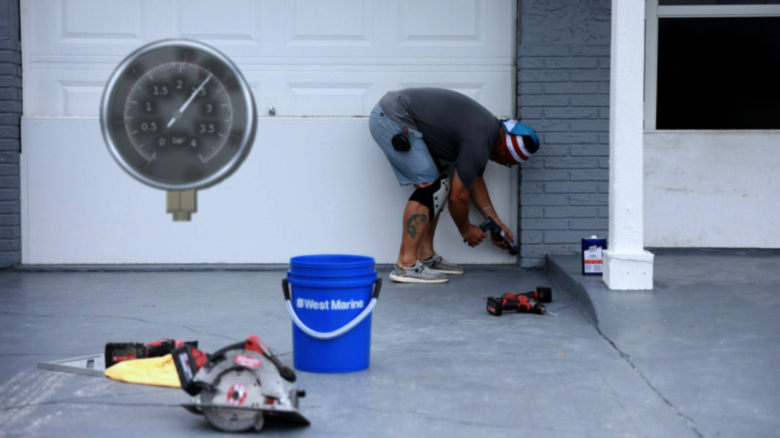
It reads 2.5; bar
